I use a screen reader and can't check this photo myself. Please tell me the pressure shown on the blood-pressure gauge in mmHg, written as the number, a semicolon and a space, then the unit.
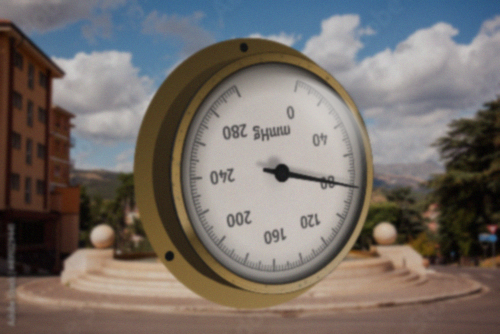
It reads 80; mmHg
